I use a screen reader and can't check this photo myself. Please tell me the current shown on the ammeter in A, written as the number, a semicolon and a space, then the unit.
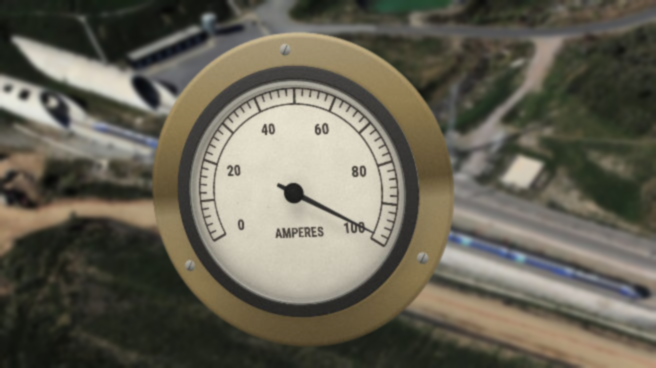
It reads 98; A
